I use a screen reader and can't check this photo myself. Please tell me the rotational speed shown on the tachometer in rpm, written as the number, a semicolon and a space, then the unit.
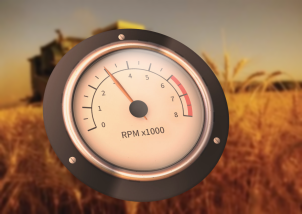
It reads 3000; rpm
